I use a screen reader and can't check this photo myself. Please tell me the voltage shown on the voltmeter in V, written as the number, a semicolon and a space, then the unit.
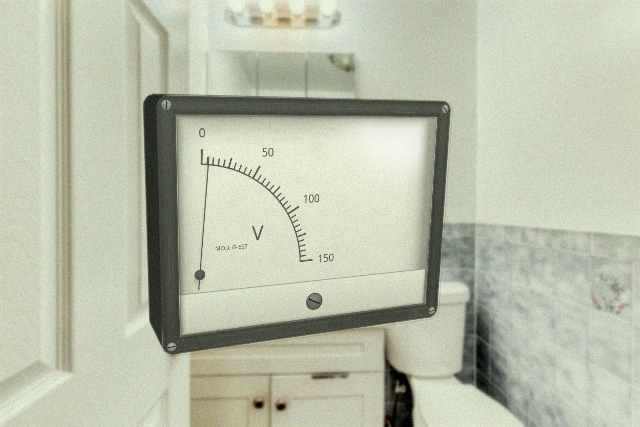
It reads 5; V
